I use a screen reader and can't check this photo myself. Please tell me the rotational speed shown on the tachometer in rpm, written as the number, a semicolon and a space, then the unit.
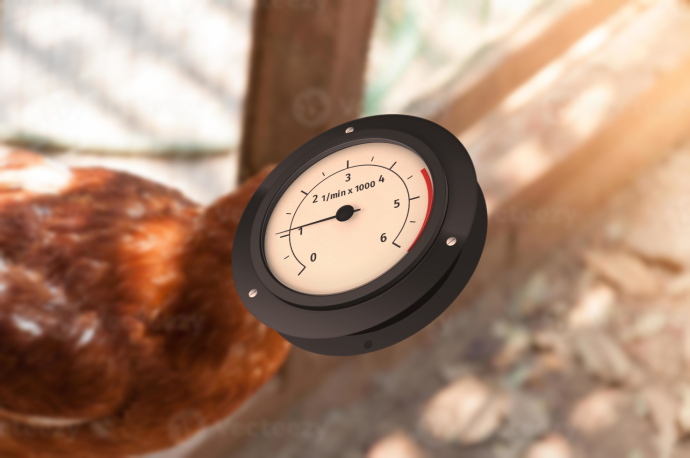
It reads 1000; rpm
